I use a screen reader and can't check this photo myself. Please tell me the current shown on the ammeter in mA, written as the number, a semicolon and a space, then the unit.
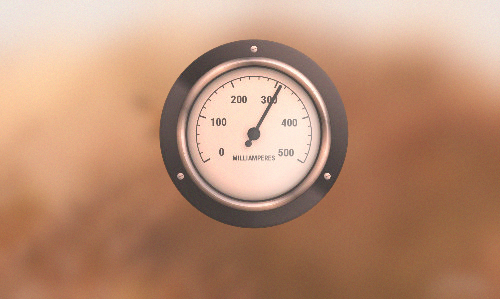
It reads 310; mA
